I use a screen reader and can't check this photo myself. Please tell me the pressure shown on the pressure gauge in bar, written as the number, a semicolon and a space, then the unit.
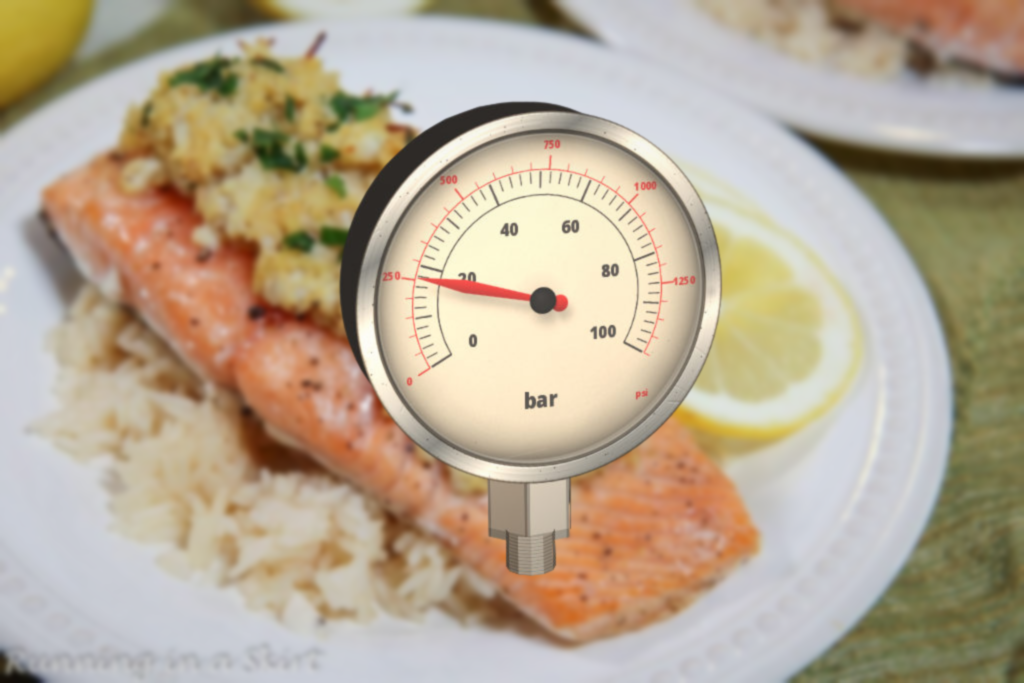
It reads 18; bar
